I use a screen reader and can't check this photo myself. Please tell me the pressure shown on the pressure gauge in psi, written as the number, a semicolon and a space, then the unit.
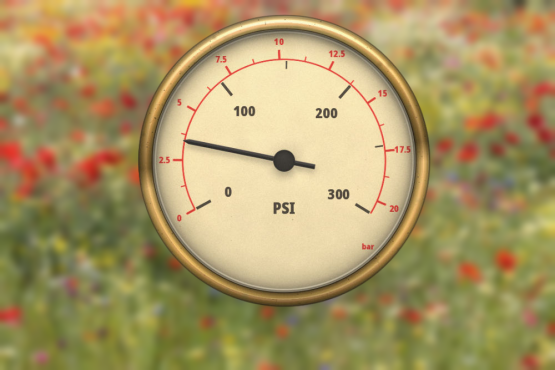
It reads 50; psi
